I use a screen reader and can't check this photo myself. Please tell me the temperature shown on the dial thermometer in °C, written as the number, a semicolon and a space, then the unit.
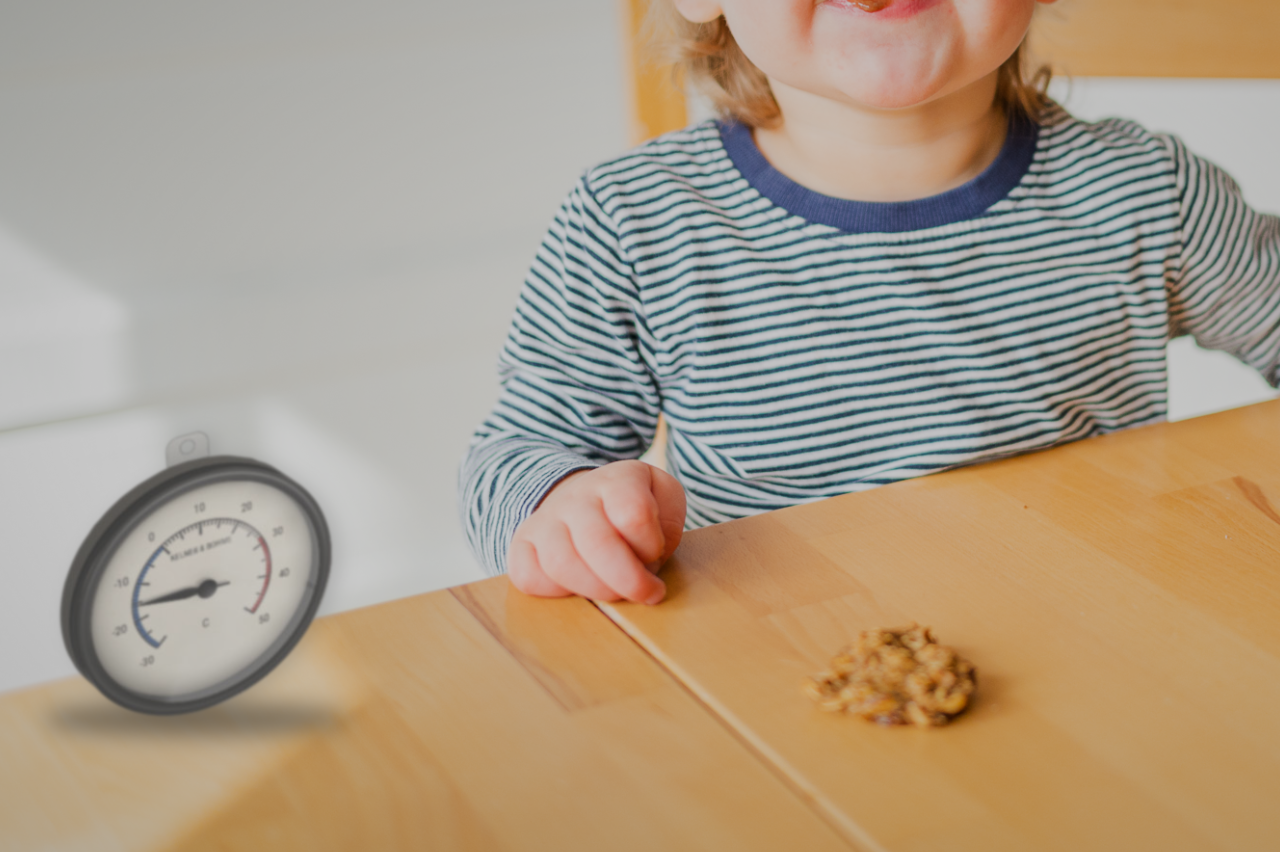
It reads -15; °C
